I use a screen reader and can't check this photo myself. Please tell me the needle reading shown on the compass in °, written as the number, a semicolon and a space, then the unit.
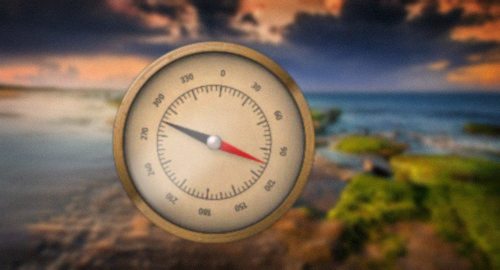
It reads 105; °
